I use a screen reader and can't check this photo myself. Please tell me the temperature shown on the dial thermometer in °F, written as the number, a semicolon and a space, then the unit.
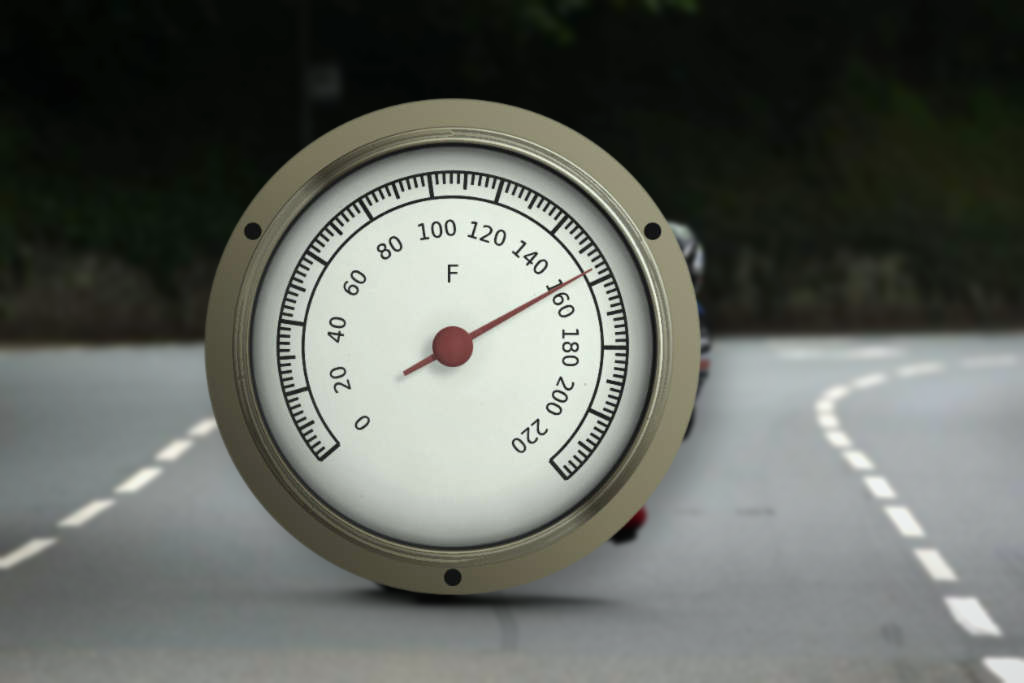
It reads 156; °F
